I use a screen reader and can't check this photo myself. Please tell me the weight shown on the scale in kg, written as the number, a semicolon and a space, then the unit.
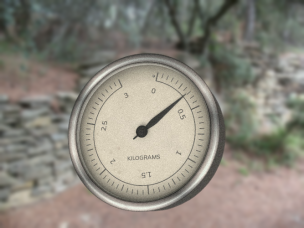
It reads 0.35; kg
